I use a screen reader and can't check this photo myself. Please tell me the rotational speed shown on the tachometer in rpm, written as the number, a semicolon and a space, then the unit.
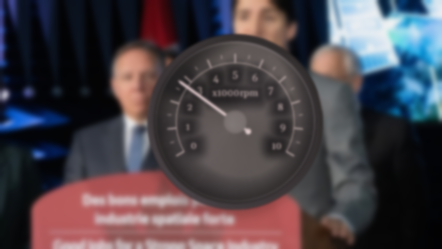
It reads 2750; rpm
